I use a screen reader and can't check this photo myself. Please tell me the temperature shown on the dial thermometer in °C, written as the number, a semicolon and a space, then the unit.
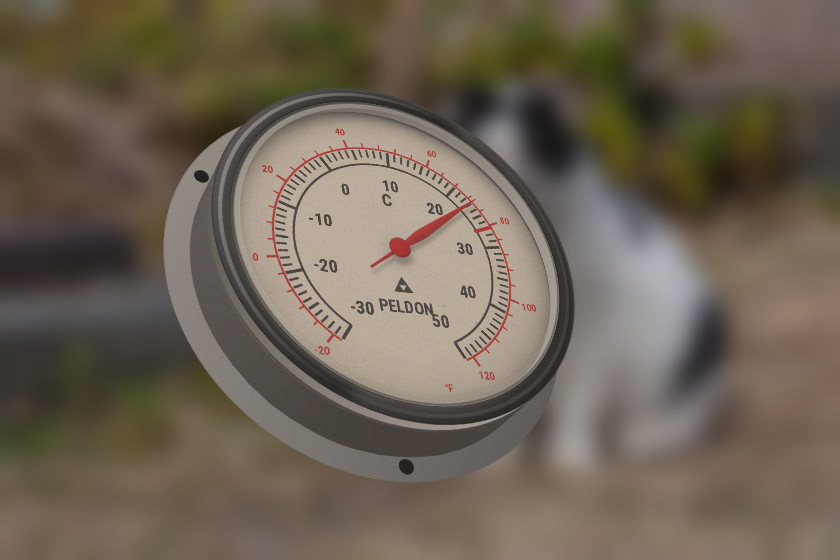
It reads 23; °C
